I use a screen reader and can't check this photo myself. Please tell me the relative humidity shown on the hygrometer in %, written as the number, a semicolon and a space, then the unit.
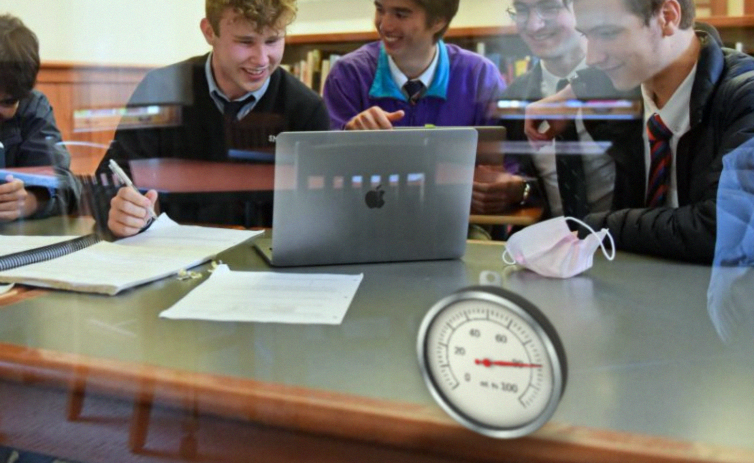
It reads 80; %
